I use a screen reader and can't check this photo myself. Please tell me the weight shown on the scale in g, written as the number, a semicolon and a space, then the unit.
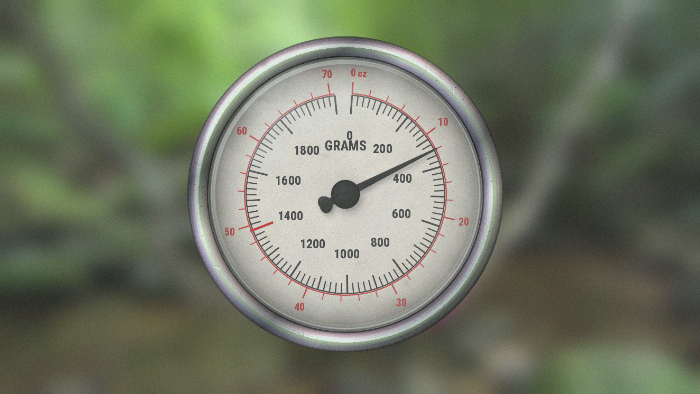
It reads 340; g
